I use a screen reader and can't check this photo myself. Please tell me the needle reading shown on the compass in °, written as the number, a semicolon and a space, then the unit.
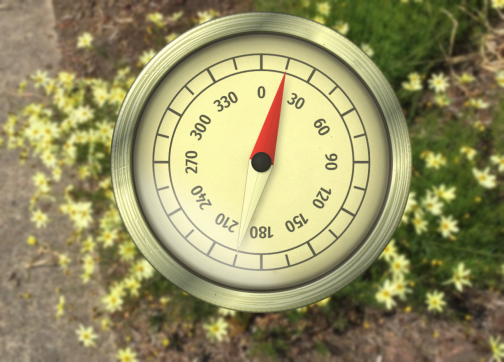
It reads 15; °
